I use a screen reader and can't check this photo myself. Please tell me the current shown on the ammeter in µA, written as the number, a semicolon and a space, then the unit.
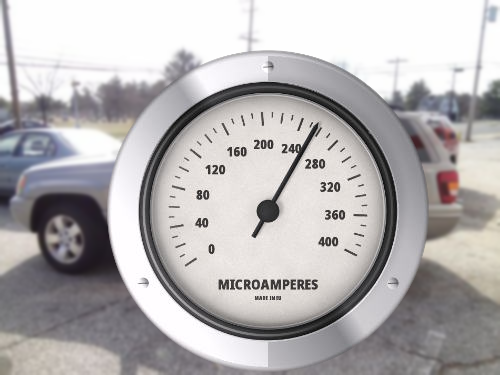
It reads 255; µA
